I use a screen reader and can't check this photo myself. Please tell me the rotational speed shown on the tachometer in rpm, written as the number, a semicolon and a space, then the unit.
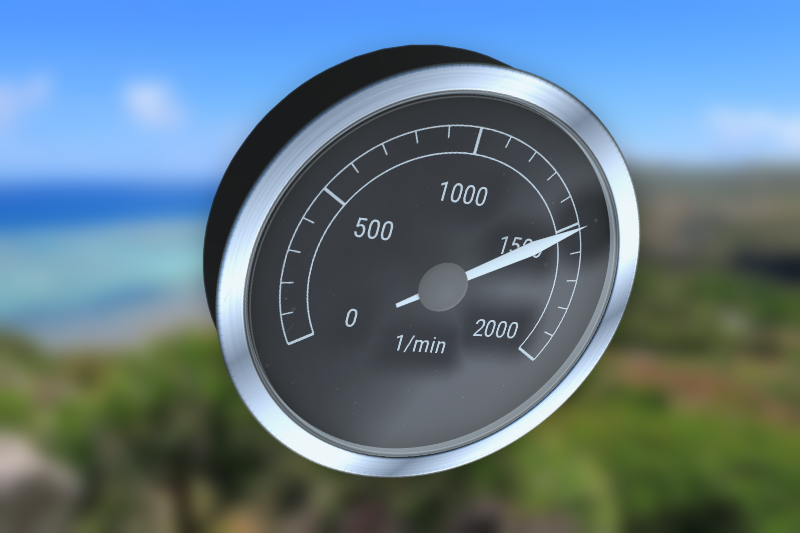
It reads 1500; rpm
